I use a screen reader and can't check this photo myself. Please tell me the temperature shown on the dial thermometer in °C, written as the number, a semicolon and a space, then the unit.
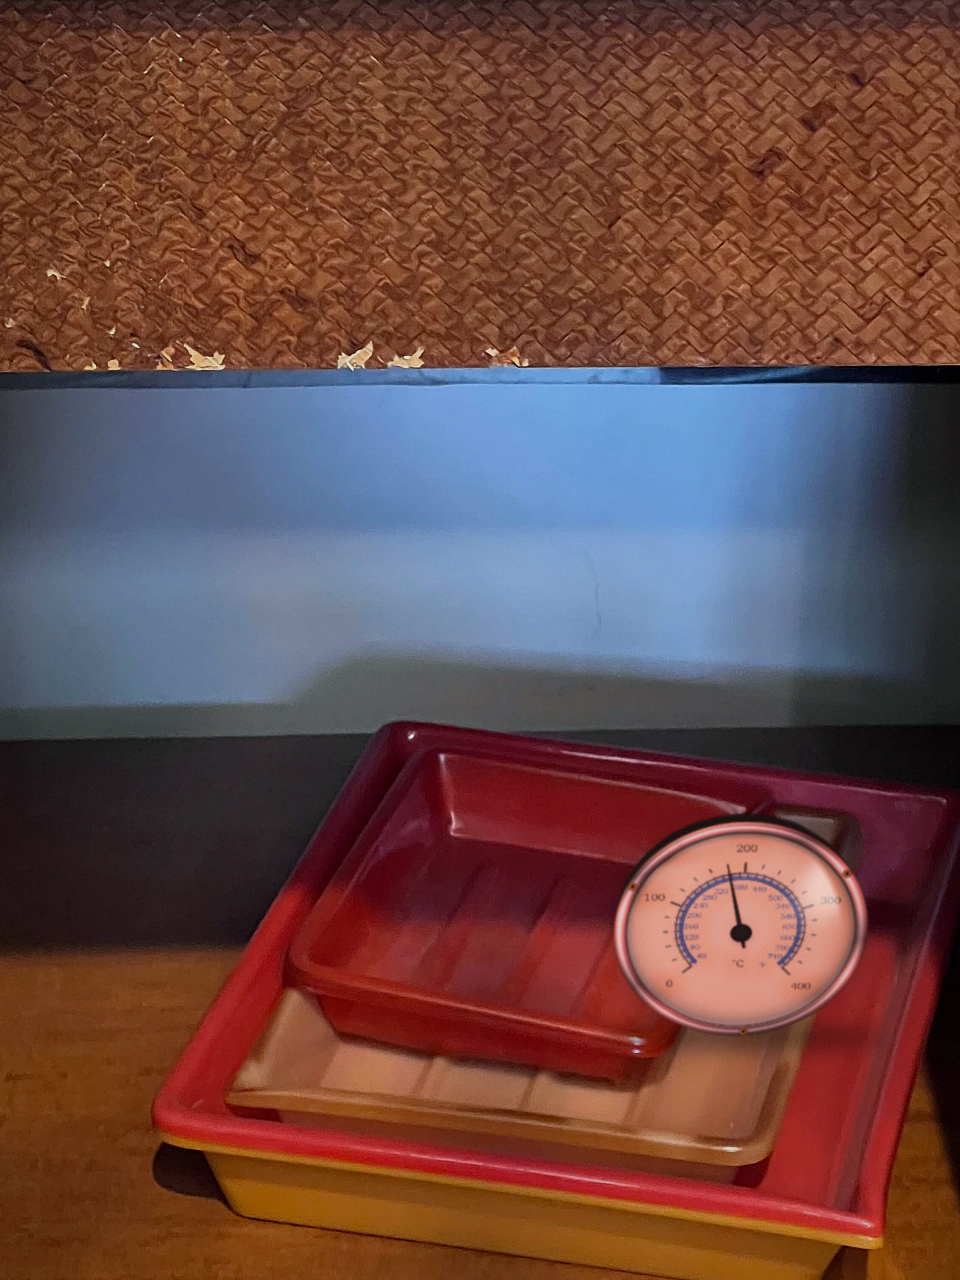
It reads 180; °C
